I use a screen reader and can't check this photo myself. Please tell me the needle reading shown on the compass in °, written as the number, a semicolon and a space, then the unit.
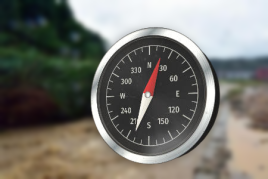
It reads 20; °
